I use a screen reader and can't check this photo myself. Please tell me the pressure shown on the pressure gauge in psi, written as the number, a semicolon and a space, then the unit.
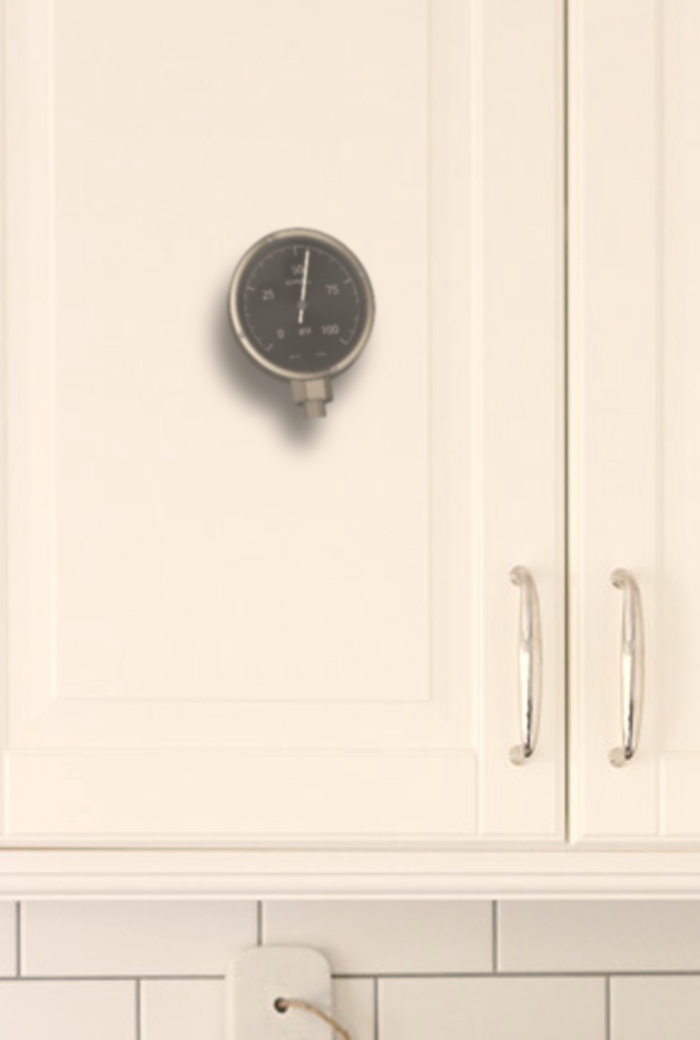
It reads 55; psi
